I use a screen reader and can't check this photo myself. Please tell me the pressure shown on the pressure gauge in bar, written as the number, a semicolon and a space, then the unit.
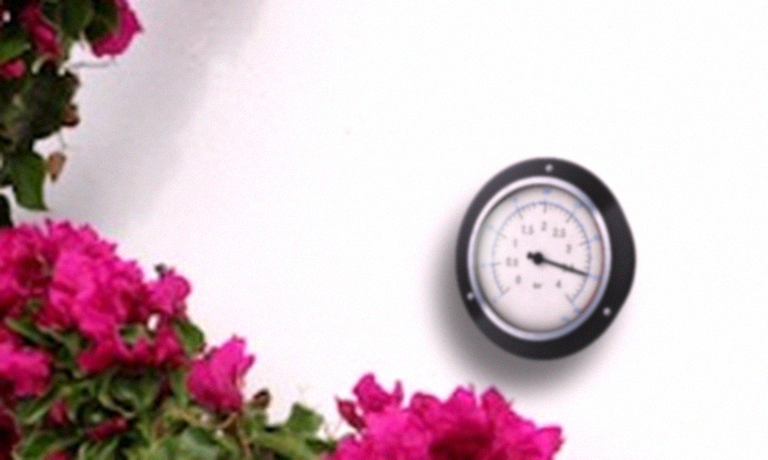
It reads 3.5; bar
